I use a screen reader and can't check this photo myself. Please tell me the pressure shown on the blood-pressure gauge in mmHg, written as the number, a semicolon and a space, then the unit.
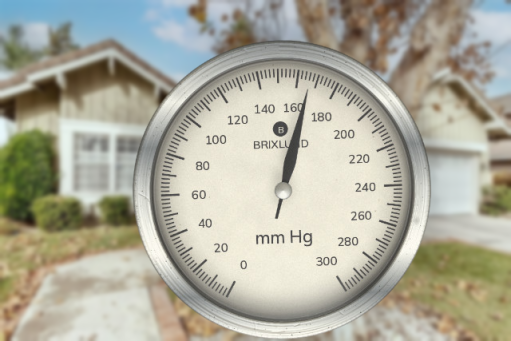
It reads 166; mmHg
